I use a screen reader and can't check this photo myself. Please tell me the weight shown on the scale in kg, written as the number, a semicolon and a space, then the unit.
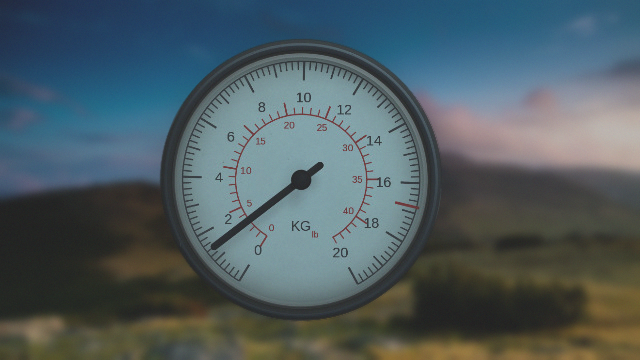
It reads 1.4; kg
